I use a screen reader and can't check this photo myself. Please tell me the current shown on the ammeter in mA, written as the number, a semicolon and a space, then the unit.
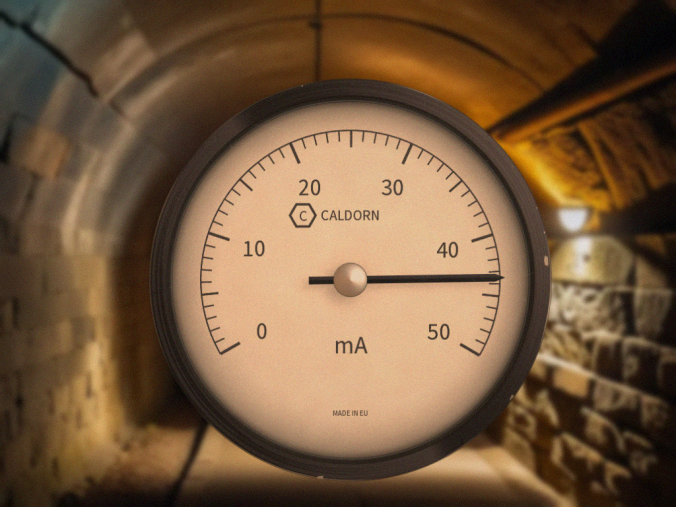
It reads 43.5; mA
